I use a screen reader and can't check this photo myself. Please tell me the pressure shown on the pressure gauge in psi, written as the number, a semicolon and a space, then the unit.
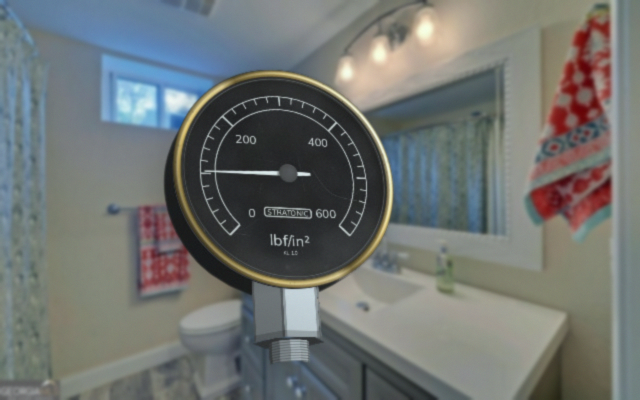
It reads 100; psi
